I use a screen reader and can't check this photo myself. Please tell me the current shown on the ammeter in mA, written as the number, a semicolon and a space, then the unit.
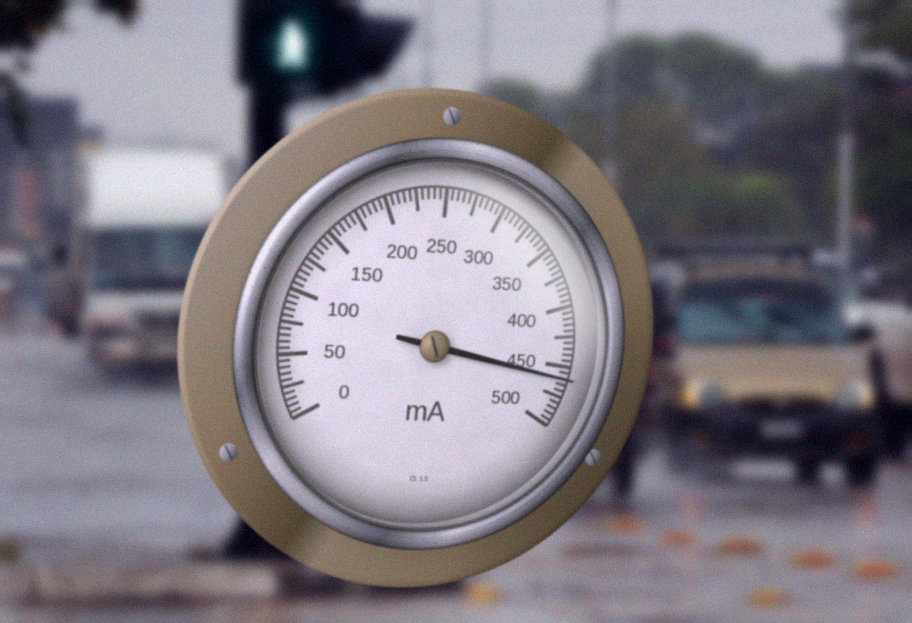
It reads 460; mA
